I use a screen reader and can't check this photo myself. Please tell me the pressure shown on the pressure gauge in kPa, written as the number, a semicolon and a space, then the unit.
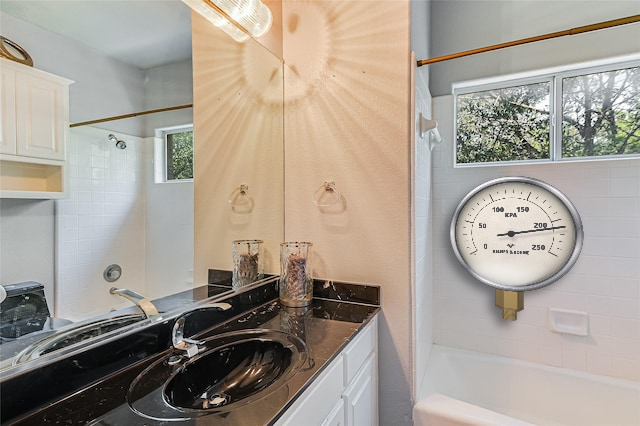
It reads 210; kPa
